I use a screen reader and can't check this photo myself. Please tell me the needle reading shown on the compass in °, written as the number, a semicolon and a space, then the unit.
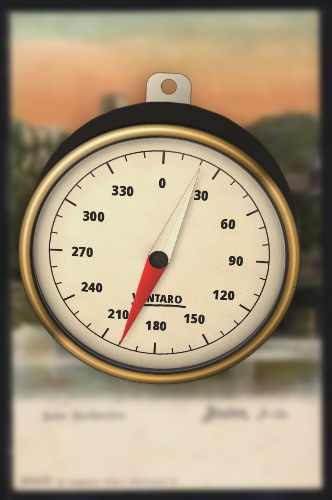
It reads 200; °
